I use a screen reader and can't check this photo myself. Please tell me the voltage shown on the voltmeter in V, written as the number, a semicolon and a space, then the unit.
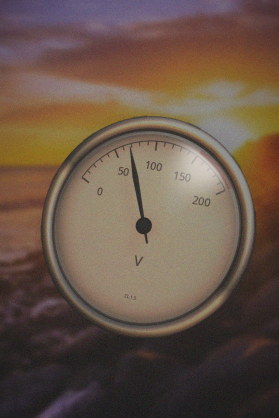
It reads 70; V
